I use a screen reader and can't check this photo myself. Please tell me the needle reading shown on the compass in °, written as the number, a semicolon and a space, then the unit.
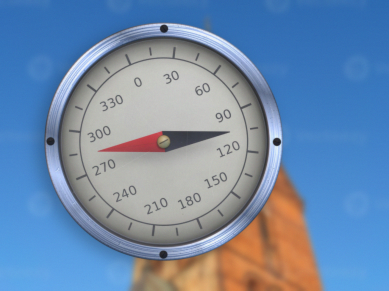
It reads 285; °
